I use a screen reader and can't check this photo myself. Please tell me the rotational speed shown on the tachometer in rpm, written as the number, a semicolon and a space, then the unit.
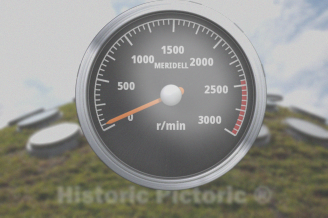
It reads 50; rpm
